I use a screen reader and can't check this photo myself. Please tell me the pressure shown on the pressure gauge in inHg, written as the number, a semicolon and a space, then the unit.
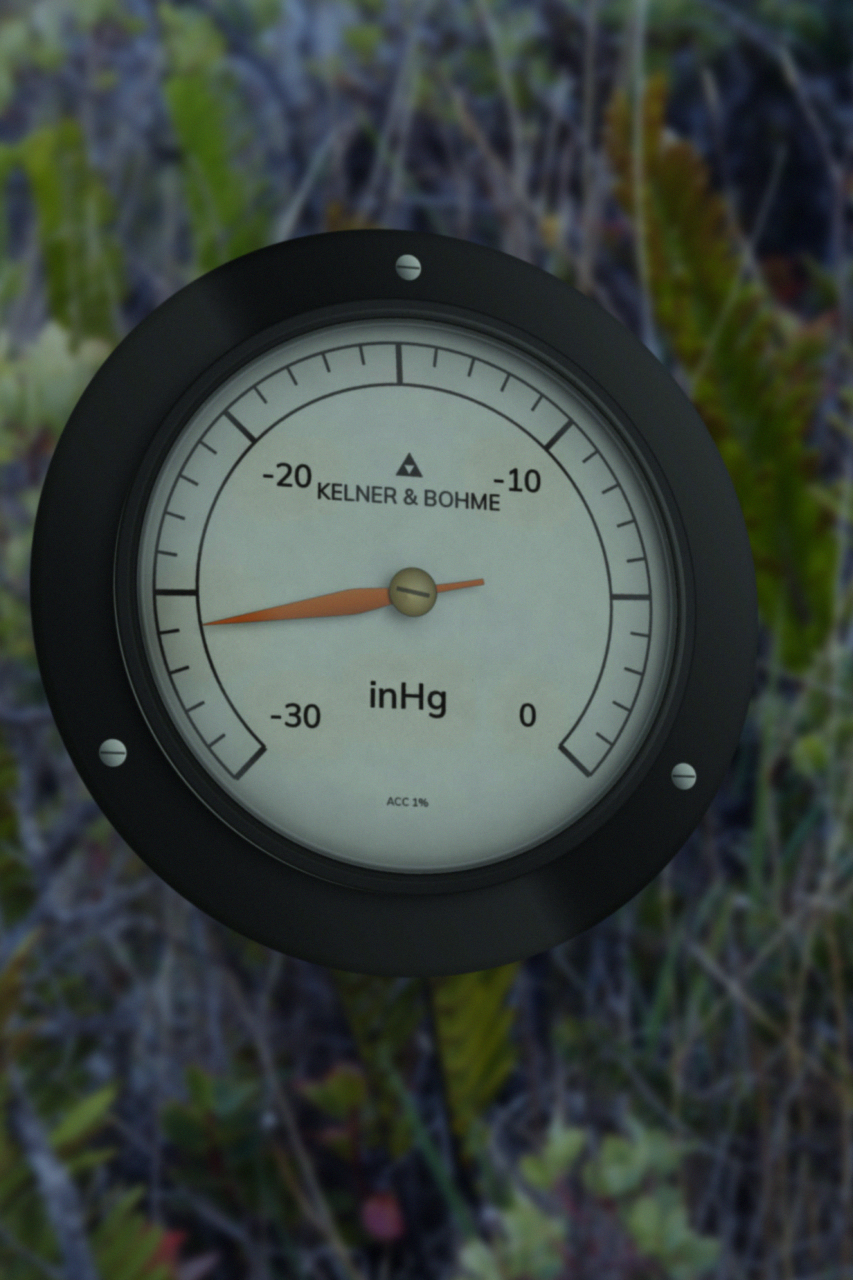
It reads -26; inHg
